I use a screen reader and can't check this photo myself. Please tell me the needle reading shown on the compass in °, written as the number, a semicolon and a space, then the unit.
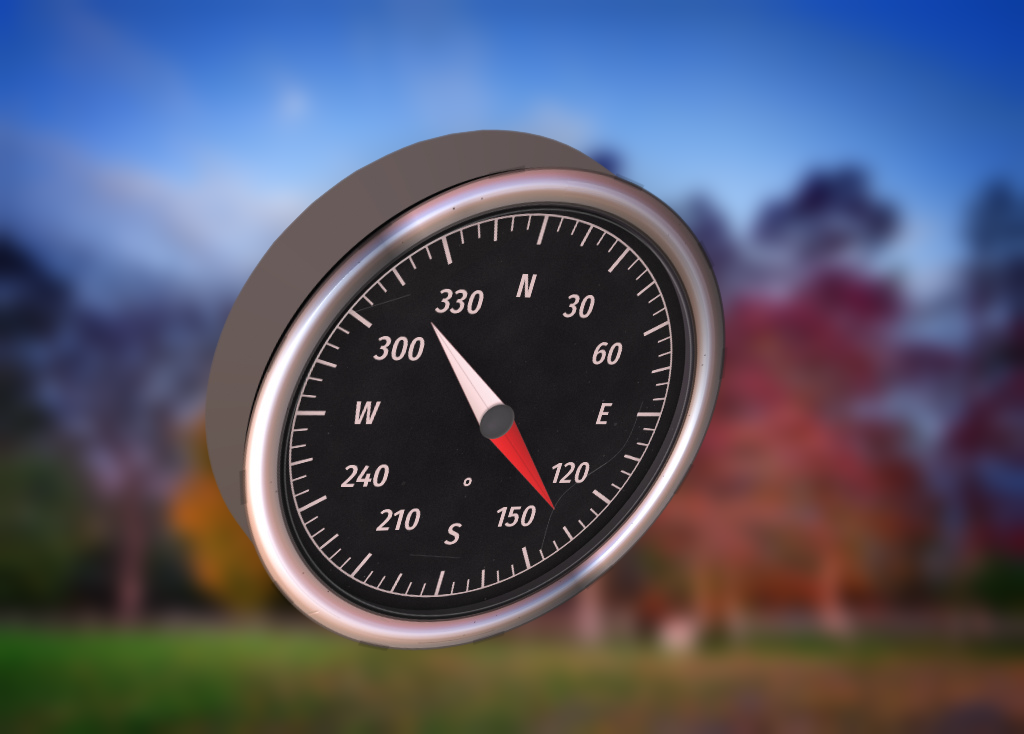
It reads 135; °
